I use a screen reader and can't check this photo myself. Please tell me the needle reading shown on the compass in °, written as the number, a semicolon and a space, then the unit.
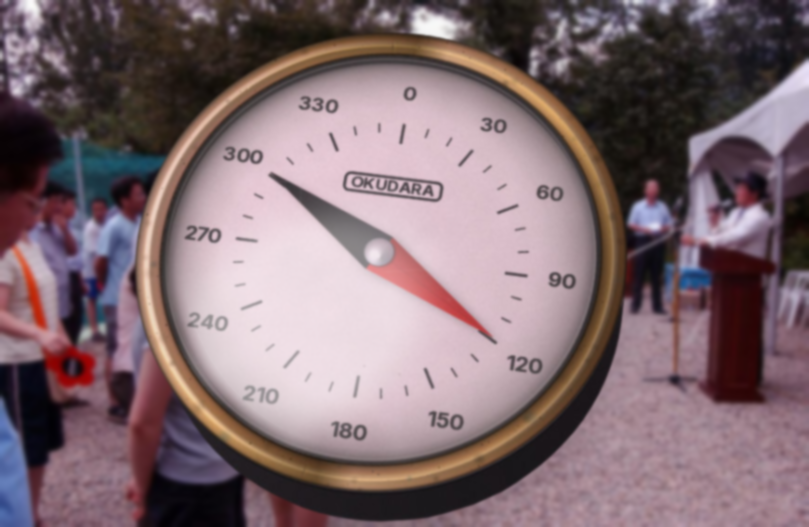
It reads 120; °
